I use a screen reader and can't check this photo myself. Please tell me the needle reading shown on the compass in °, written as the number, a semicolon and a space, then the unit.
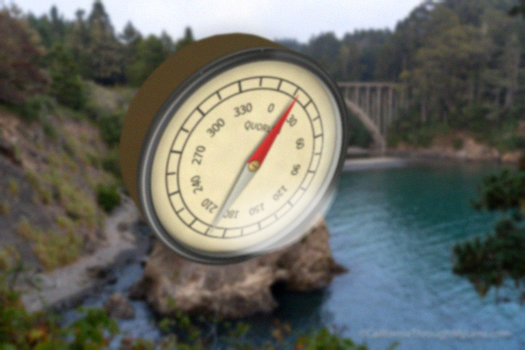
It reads 15; °
